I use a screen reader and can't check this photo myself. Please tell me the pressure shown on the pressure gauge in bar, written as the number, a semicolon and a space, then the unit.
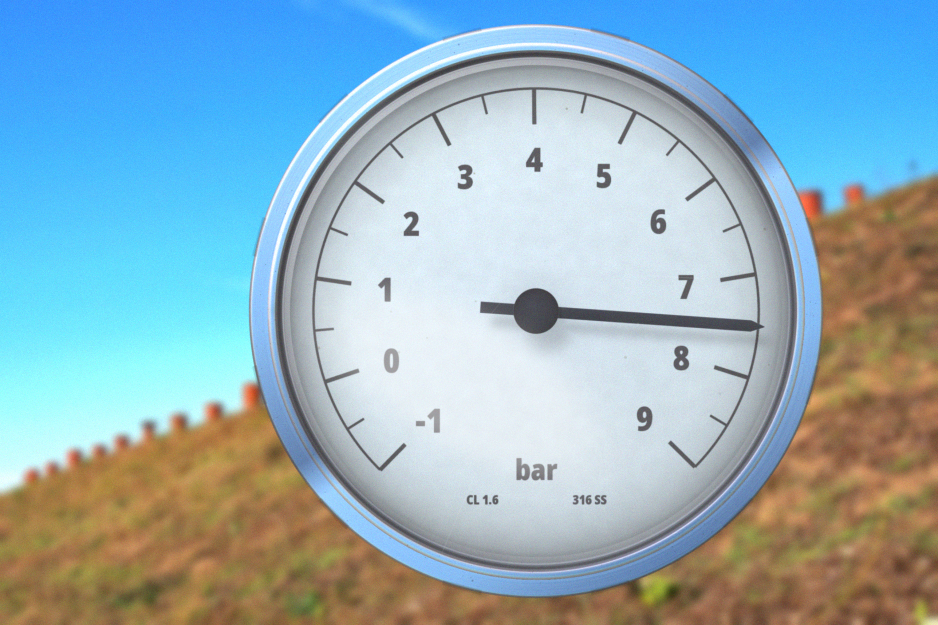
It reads 7.5; bar
